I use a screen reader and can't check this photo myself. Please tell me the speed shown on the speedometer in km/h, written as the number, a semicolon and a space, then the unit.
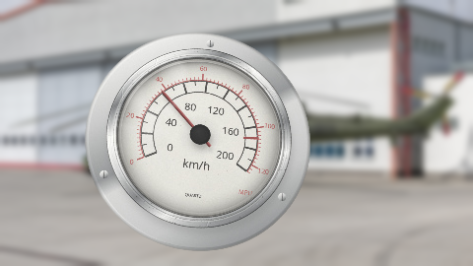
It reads 60; km/h
